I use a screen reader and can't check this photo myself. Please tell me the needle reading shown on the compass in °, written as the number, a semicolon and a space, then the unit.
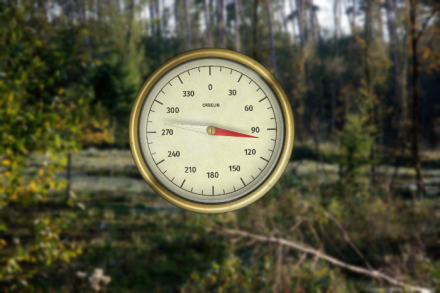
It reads 100; °
